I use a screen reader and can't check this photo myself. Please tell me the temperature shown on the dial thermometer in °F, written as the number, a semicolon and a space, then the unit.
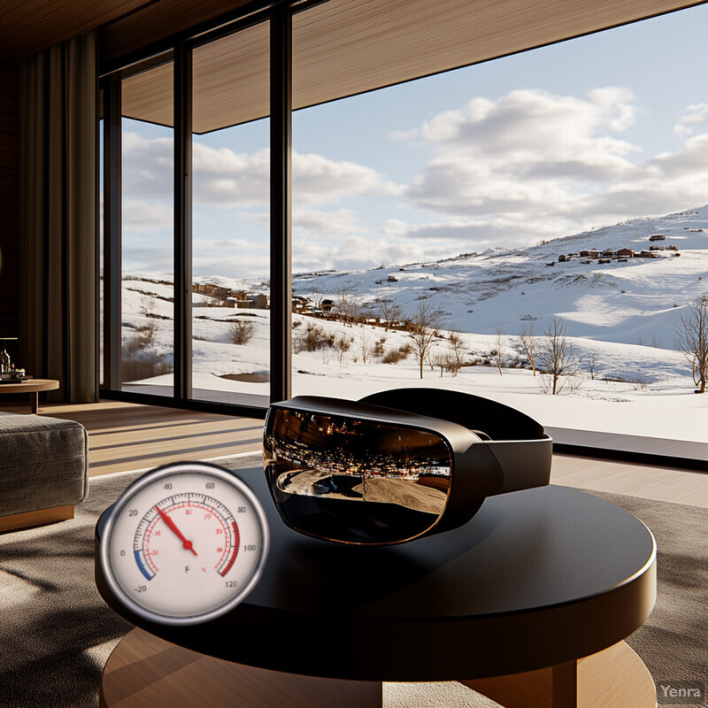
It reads 30; °F
